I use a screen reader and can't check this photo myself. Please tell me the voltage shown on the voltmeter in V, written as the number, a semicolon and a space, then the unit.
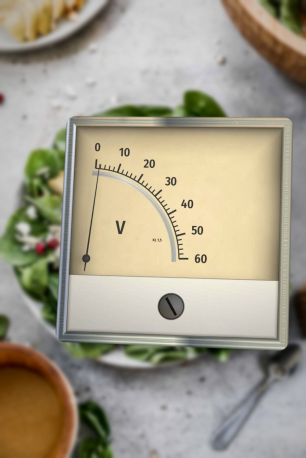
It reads 2; V
